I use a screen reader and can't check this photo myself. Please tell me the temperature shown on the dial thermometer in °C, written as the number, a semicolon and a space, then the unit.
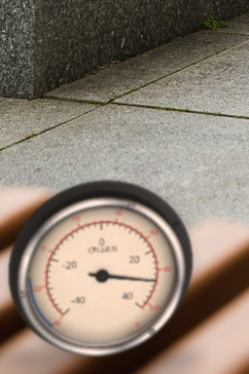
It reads 30; °C
